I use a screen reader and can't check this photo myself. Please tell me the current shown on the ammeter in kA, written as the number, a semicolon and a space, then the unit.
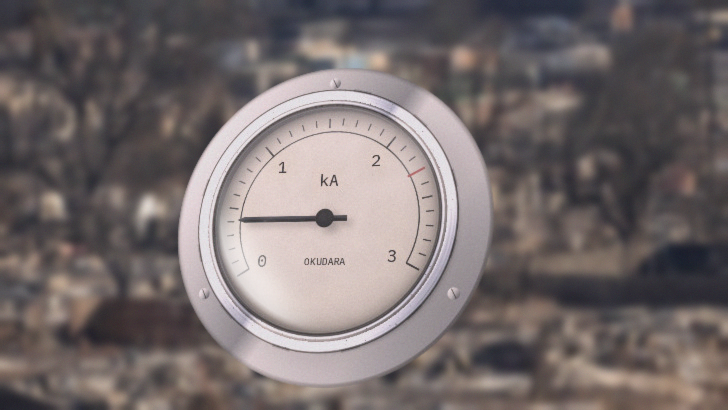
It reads 0.4; kA
